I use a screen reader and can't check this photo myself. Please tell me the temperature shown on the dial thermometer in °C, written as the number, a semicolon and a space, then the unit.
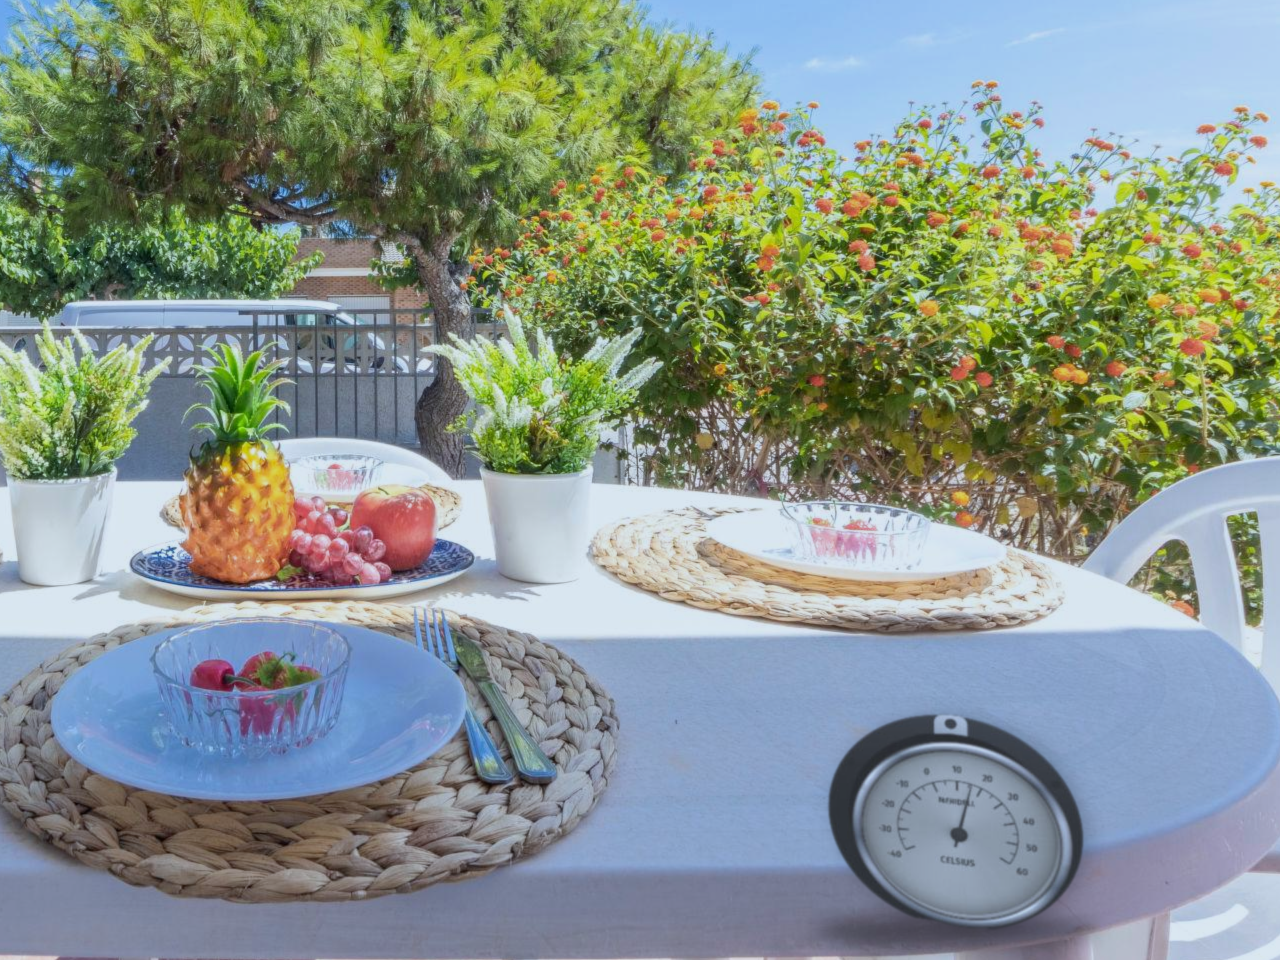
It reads 15; °C
